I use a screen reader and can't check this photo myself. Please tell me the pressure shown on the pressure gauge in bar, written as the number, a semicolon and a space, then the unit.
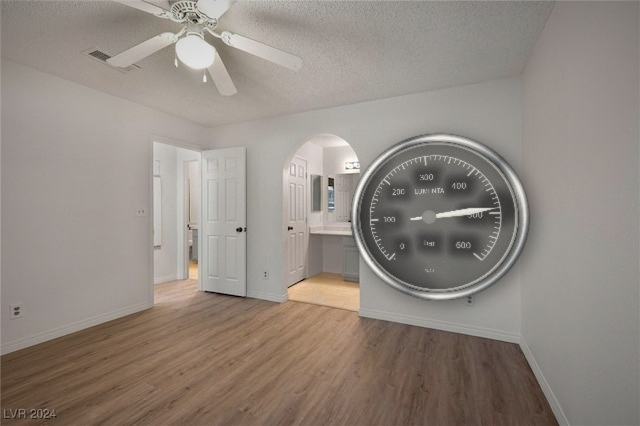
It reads 490; bar
